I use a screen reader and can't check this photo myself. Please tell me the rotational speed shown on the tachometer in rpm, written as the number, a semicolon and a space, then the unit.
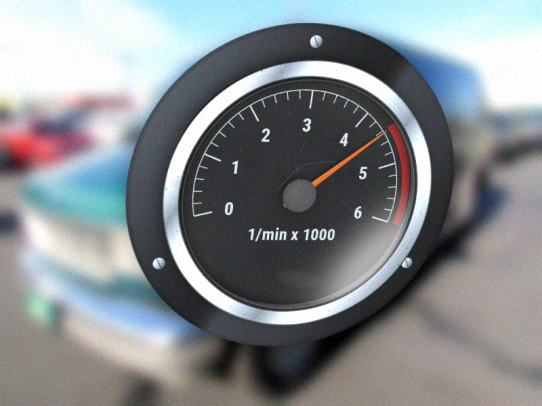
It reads 4400; rpm
